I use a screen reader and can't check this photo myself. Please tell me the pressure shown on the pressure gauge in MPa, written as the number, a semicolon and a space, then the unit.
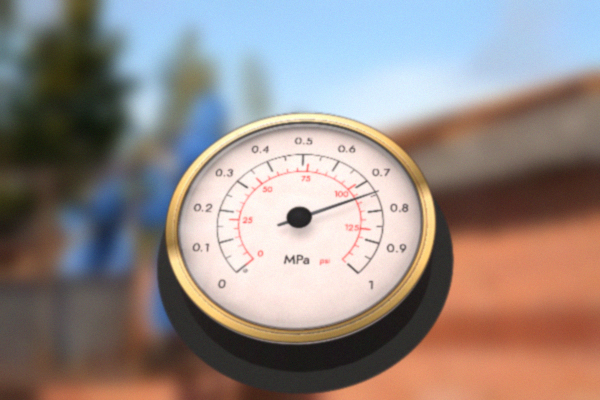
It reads 0.75; MPa
